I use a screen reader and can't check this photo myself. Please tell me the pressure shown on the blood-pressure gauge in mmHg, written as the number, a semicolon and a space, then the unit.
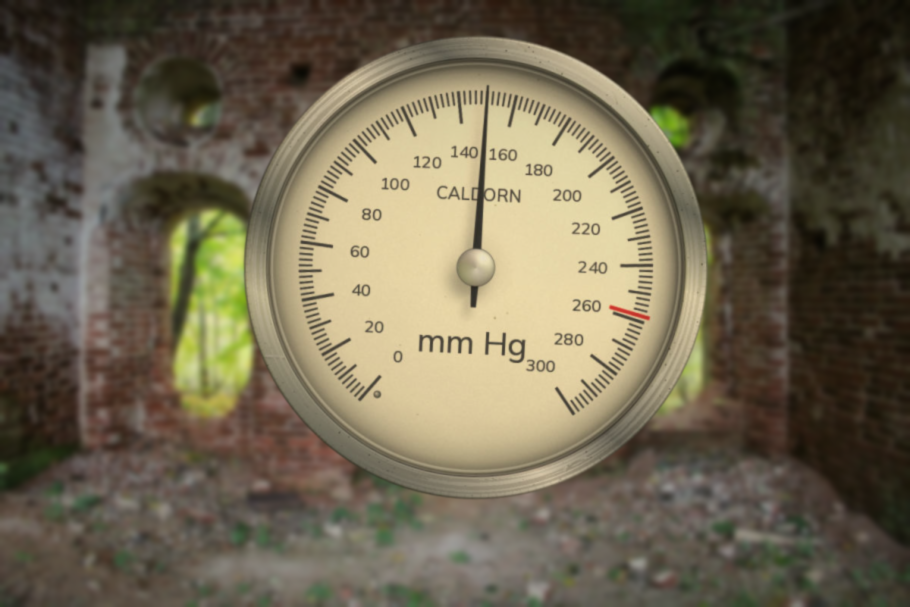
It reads 150; mmHg
